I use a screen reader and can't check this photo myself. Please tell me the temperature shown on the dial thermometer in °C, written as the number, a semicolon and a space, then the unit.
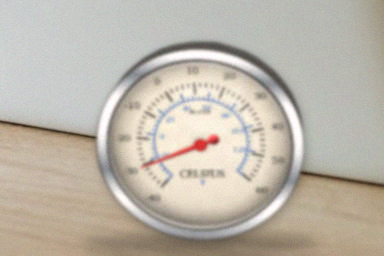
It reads -30; °C
